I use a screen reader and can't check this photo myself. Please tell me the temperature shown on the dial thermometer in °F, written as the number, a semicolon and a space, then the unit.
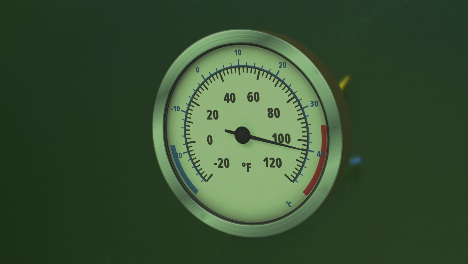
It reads 104; °F
